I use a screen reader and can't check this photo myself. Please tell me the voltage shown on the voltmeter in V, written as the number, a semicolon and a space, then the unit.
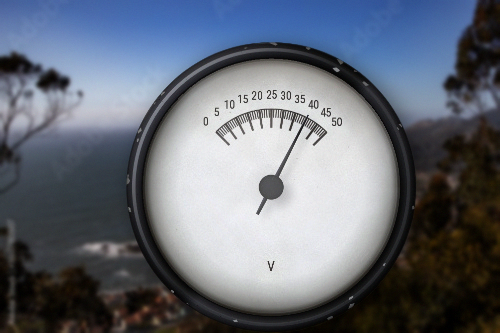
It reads 40; V
